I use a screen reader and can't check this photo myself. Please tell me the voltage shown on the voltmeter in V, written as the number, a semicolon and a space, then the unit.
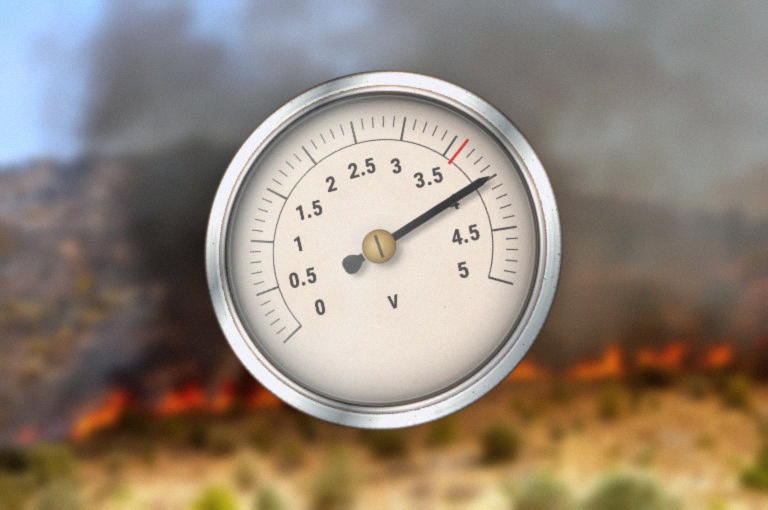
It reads 4; V
